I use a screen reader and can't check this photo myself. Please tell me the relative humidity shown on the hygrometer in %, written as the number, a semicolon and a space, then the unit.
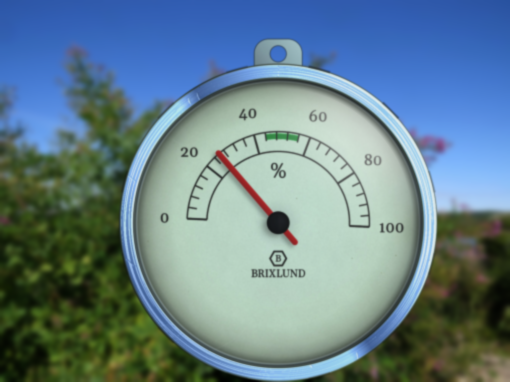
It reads 26; %
